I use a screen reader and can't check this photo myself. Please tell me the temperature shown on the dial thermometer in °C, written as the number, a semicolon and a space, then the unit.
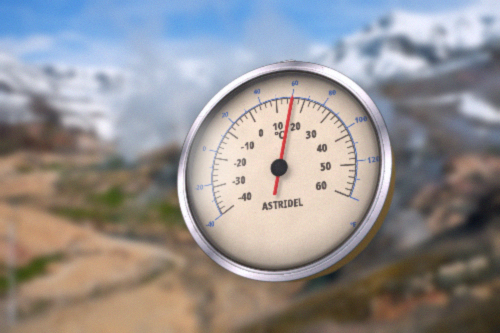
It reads 16; °C
